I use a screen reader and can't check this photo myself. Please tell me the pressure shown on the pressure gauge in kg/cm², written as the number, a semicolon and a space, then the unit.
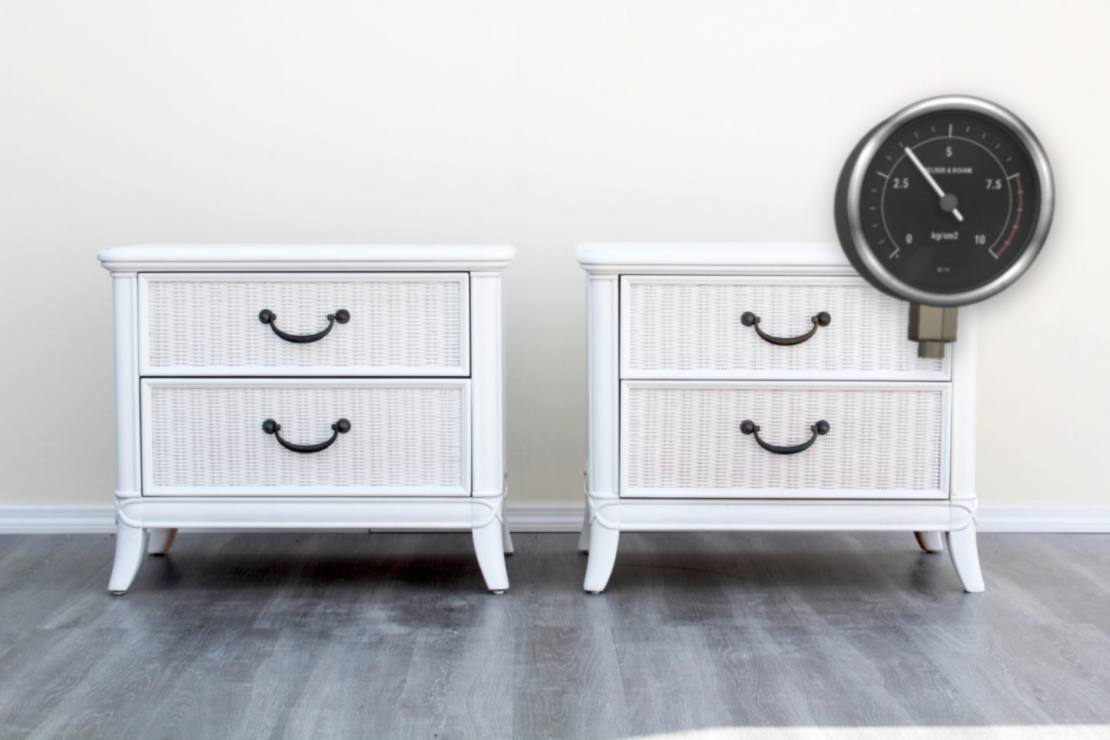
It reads 3.5; kg/cm²
